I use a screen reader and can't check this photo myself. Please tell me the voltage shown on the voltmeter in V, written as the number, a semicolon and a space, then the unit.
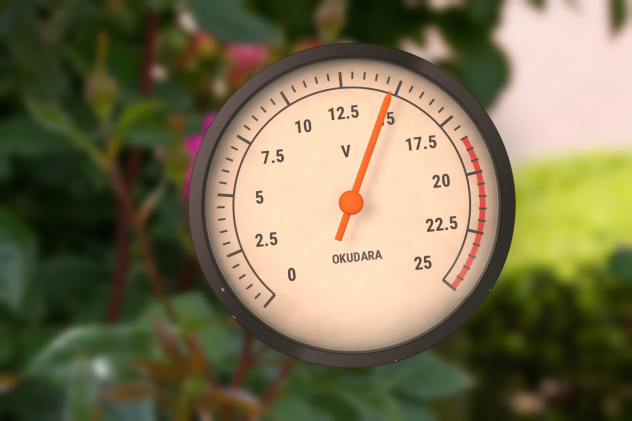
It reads 14.75; V
